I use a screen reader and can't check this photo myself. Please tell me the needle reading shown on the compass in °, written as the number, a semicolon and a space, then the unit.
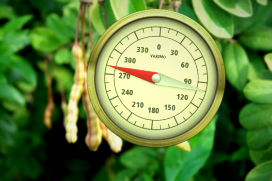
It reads 280; °
